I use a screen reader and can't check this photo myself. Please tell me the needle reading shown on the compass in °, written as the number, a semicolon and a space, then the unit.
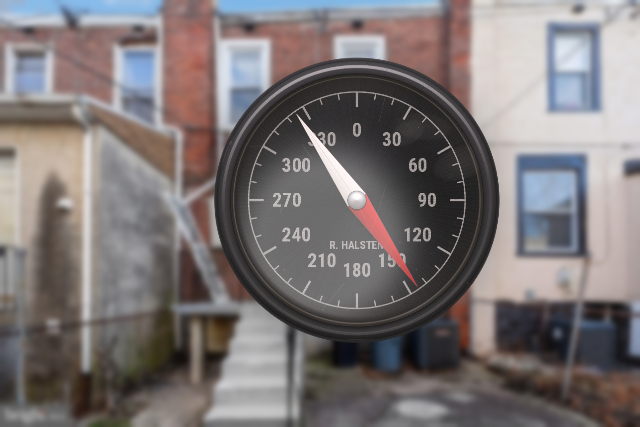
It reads 145; °
